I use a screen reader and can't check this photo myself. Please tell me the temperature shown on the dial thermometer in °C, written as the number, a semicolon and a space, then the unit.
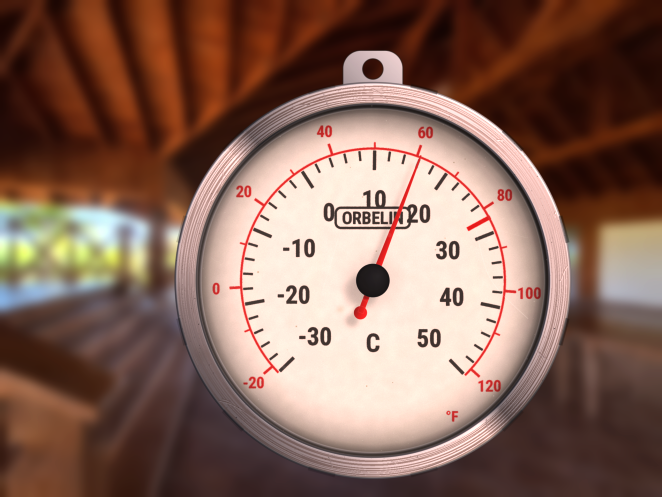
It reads 16; °C
